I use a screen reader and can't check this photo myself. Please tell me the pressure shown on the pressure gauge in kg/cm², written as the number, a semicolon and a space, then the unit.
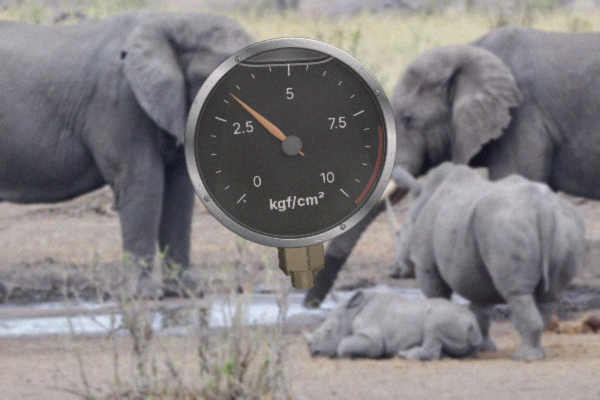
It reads 3.25; kg/cm²
